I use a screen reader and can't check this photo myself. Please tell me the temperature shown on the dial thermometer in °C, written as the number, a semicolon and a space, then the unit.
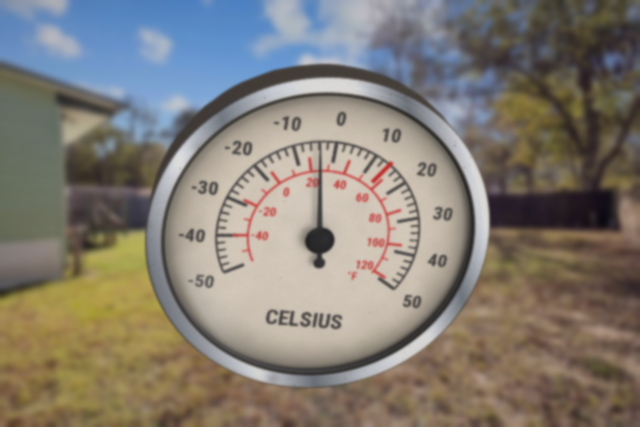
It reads -4; °C
